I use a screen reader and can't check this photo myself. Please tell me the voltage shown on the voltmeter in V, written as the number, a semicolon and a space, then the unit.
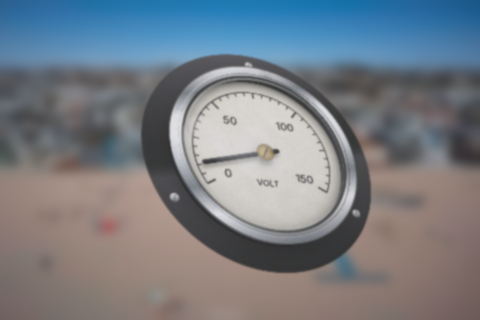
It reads 10; V
